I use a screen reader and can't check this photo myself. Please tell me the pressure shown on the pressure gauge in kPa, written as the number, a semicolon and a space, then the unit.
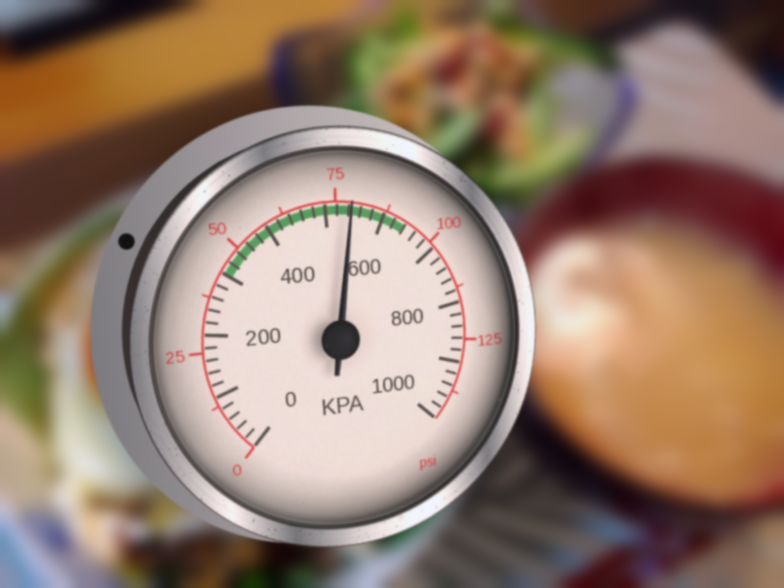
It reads 540; kPa
